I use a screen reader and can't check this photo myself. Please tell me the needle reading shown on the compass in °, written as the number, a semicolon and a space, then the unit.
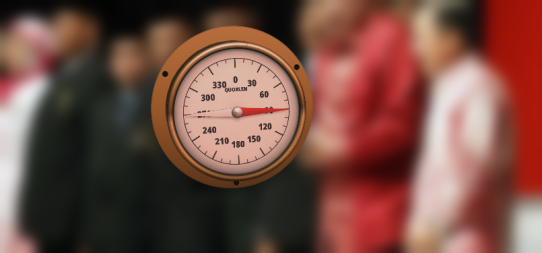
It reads 90; °
